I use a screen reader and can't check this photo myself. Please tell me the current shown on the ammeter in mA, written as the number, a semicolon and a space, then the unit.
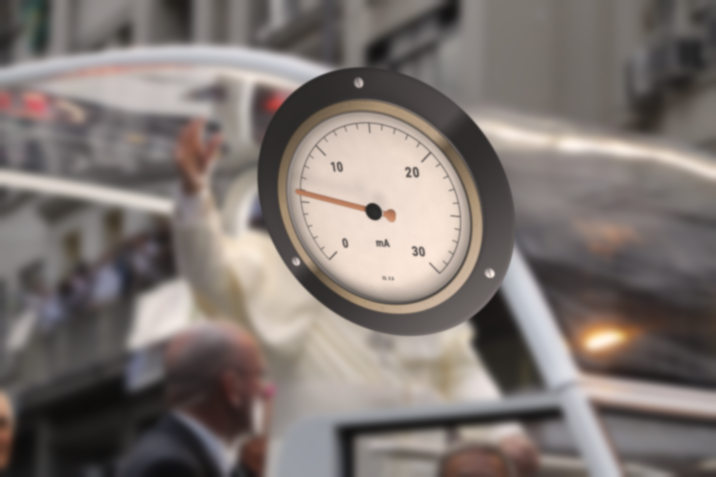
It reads 6; mA
